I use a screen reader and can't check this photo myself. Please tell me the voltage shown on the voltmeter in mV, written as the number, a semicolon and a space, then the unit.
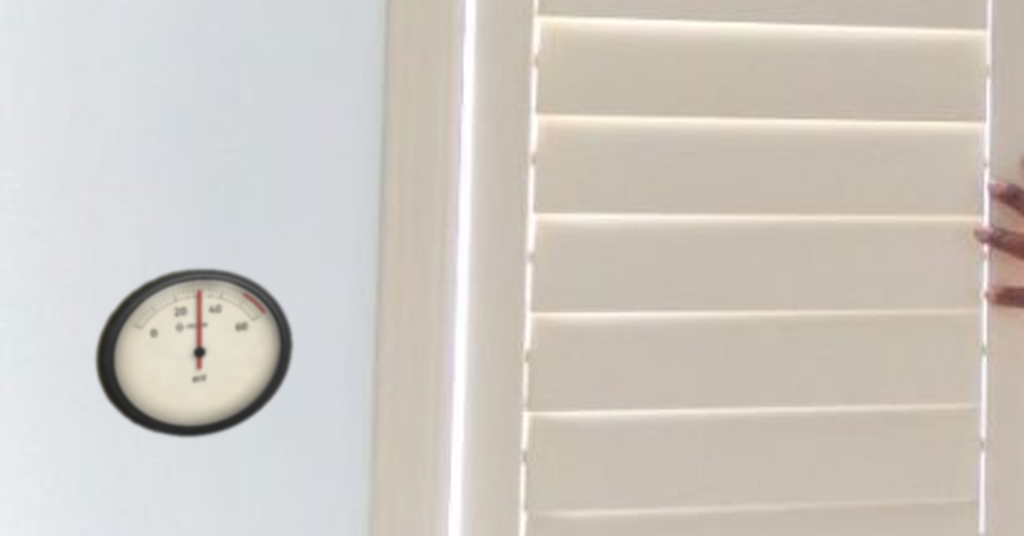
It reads 30; mV
